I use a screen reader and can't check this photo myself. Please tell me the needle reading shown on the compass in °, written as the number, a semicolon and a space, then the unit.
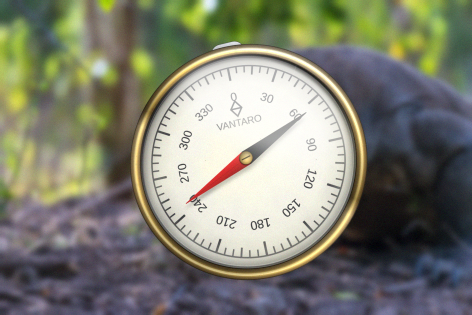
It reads 245; °
